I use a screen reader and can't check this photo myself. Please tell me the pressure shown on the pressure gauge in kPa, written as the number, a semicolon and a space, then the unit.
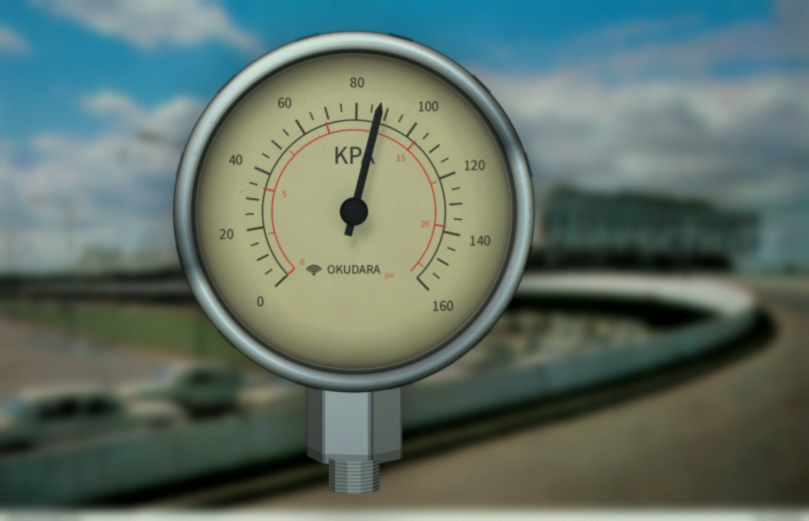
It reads 87.5; kPa
